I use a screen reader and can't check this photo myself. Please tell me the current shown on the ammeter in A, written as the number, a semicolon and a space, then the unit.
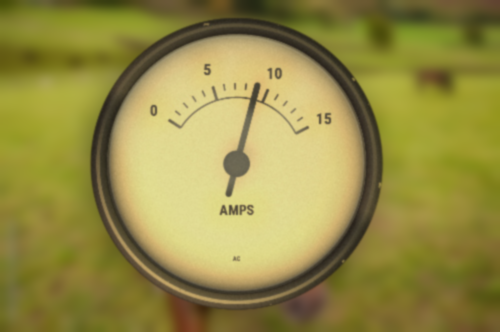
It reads 9; A
